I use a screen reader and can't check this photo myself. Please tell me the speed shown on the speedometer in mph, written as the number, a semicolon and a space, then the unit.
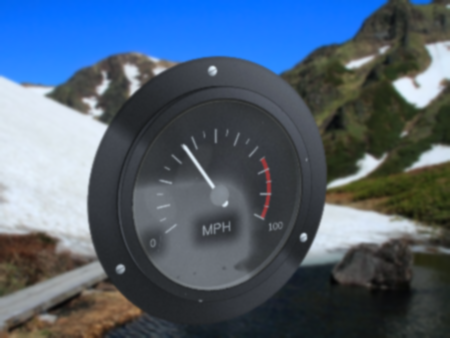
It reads 35; mph
